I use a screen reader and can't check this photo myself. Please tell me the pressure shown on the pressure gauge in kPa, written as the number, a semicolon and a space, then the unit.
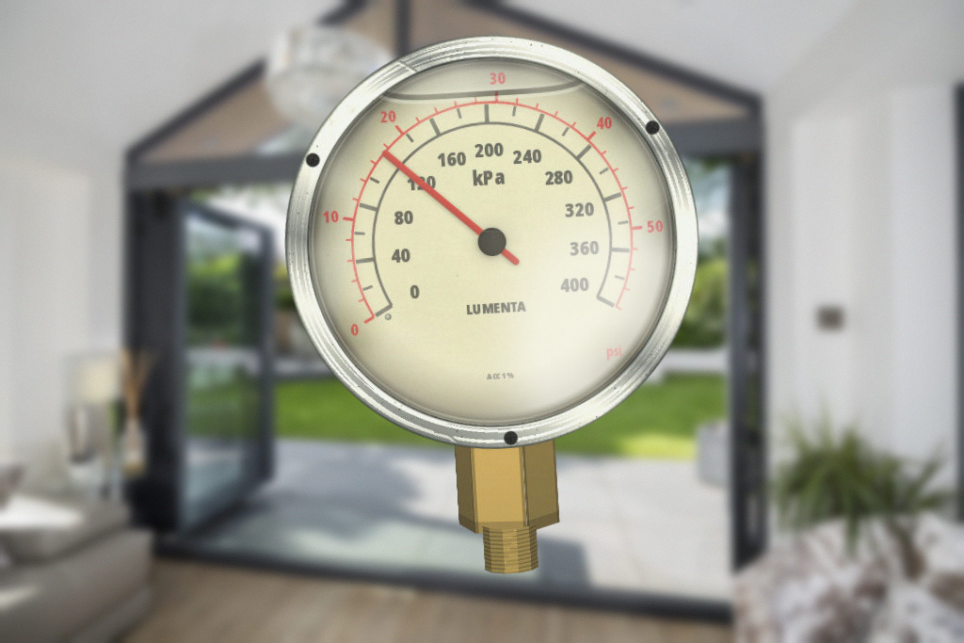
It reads 120; kPa
